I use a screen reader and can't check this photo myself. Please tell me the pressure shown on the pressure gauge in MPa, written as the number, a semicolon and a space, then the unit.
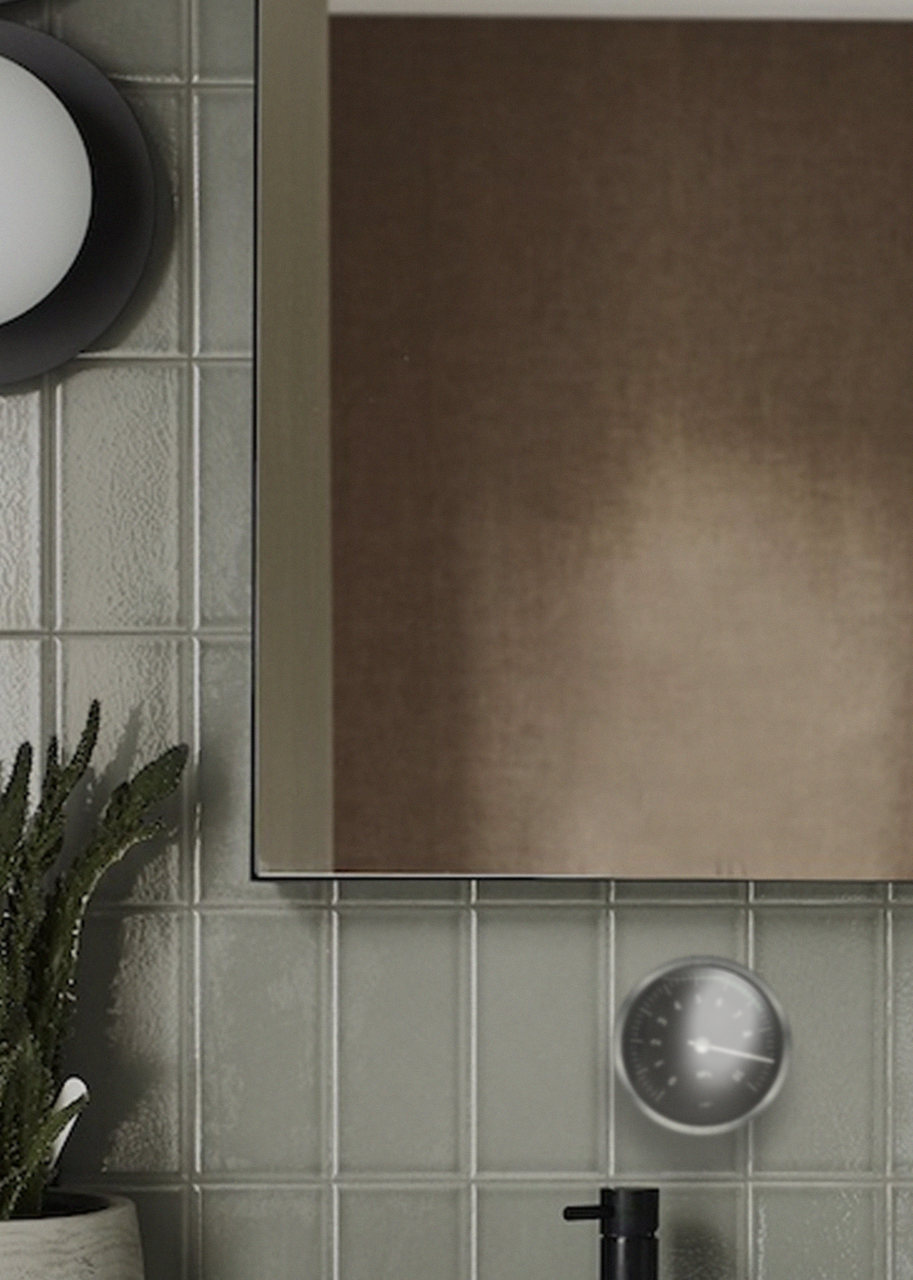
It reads 9; MPa
